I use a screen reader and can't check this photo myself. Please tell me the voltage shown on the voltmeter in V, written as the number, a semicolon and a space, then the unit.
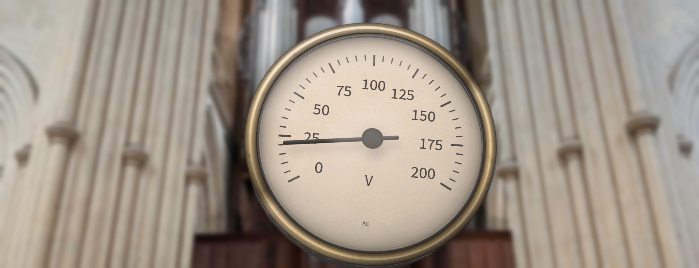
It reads 20; V
